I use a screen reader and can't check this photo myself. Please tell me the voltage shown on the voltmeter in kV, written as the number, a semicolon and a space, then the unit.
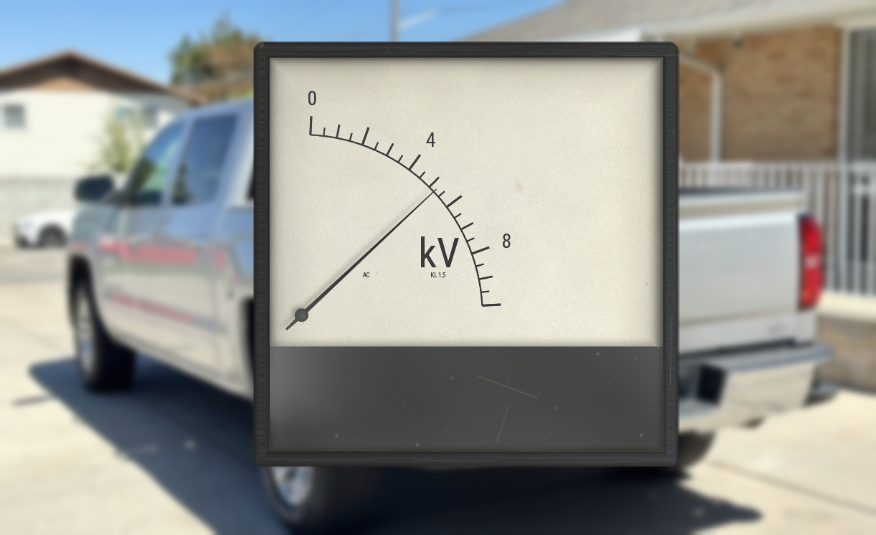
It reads 5.25; kV
